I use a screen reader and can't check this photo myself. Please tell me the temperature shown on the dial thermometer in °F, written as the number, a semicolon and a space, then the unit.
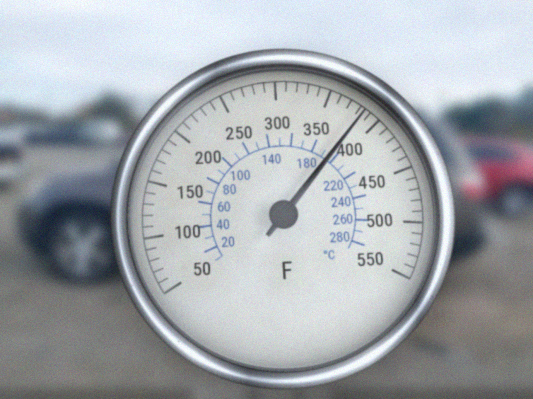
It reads 385; °F
